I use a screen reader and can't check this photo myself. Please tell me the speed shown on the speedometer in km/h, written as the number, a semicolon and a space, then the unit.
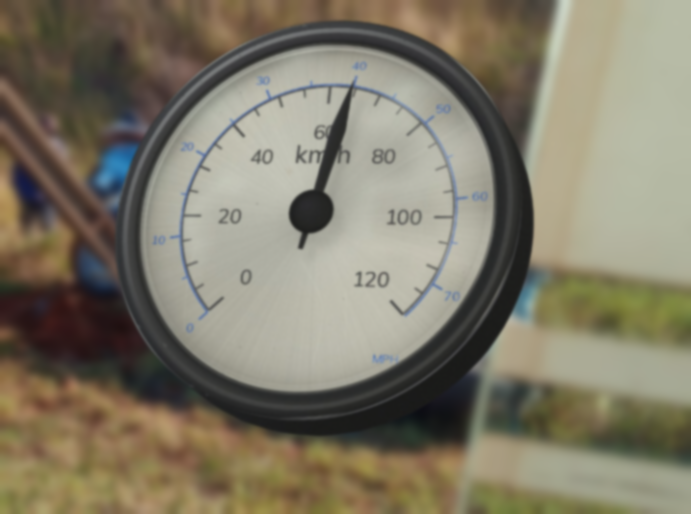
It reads 65; km/h
